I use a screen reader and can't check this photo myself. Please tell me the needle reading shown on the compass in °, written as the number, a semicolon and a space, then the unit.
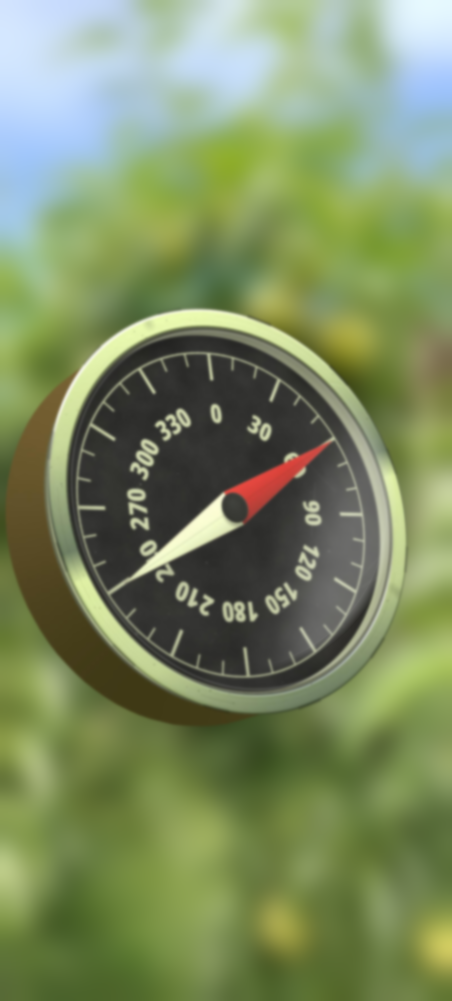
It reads 60; °
